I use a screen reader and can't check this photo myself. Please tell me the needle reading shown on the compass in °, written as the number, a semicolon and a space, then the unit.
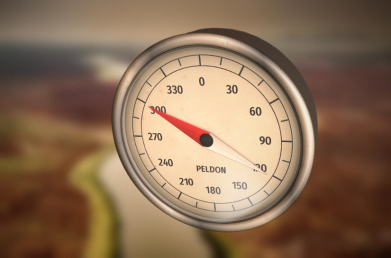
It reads 300; °
